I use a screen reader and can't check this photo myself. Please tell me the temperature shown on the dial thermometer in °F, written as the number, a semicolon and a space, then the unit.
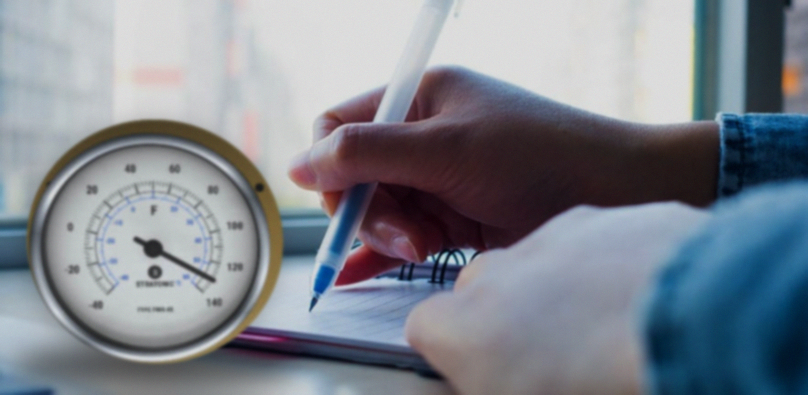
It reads 130; °F
